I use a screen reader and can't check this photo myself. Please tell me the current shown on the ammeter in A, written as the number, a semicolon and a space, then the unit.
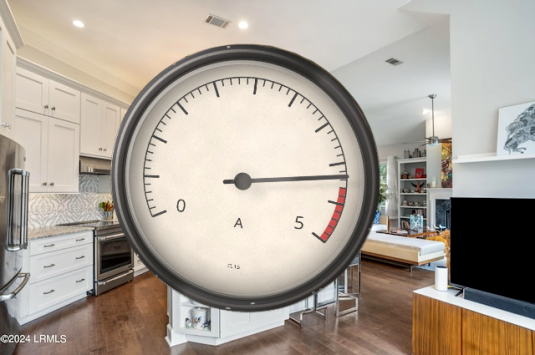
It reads 4.15; A
